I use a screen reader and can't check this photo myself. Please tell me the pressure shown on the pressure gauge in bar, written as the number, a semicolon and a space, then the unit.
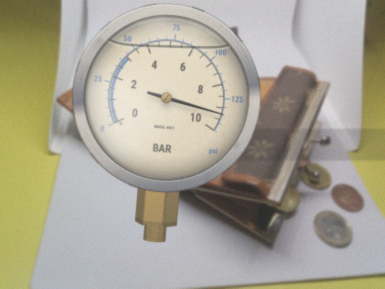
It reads 9.25; bar
